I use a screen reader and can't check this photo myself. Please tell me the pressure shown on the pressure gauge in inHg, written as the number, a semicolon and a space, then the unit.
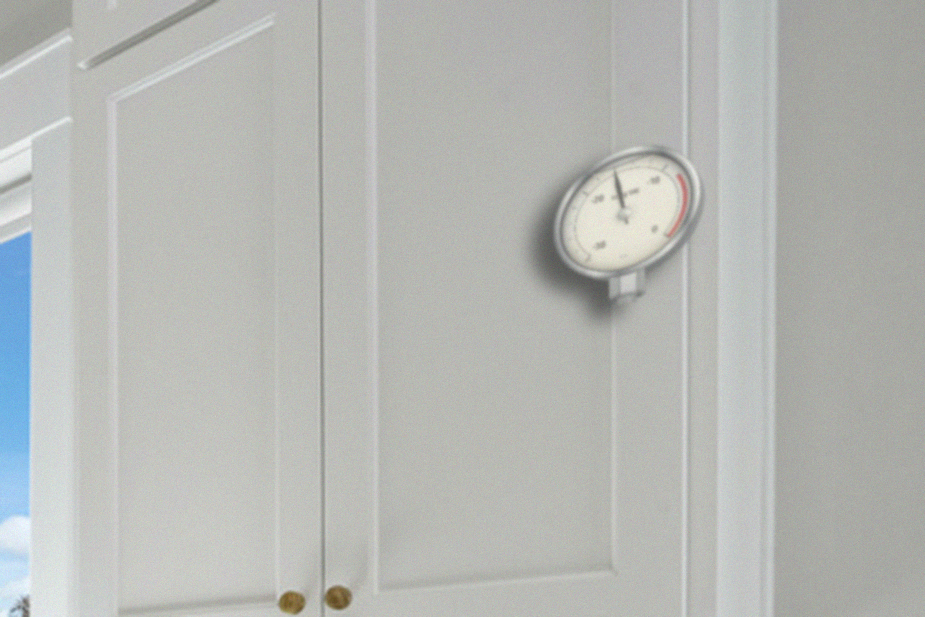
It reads -16; inHg
